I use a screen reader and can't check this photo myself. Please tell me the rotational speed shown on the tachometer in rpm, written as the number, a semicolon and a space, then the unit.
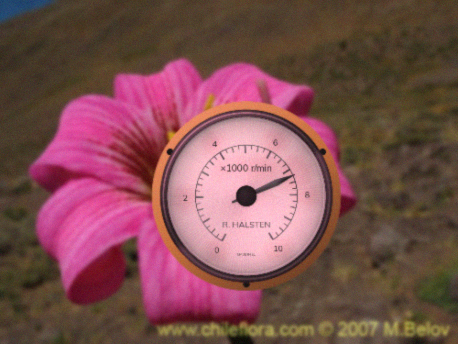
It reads 7250; rpm
